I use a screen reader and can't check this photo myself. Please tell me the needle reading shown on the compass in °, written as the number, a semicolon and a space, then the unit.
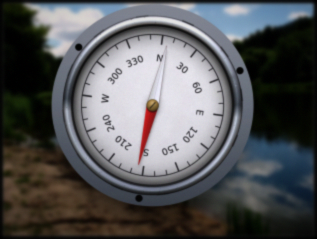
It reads 185; °
